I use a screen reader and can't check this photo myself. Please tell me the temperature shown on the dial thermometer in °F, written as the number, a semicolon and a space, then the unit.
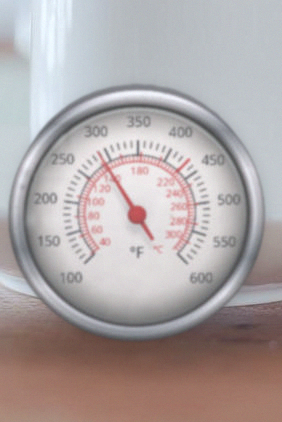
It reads 290; °F
